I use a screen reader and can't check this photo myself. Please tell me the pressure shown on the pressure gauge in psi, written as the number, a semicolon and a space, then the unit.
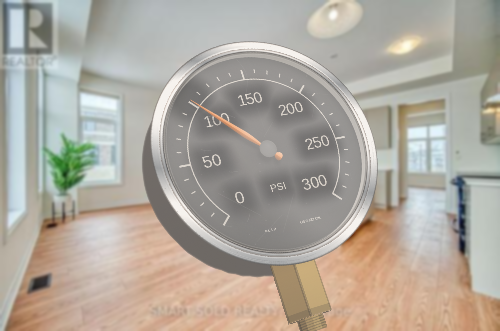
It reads 100; psi
